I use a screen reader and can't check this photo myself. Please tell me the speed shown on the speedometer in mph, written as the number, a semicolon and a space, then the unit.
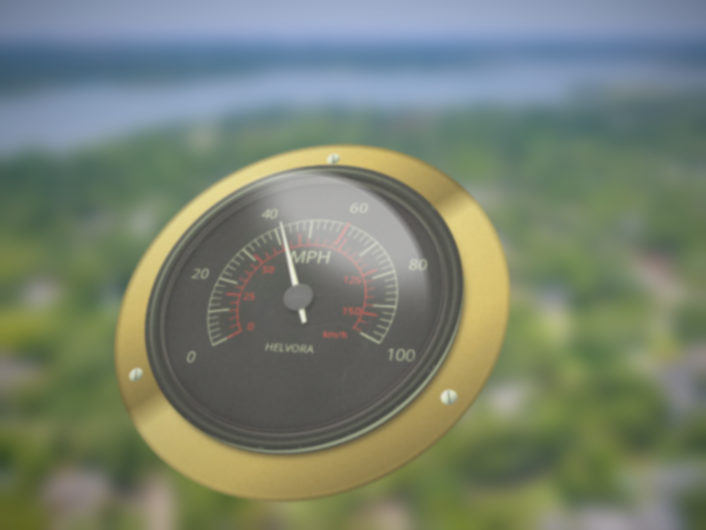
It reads 42; mph
